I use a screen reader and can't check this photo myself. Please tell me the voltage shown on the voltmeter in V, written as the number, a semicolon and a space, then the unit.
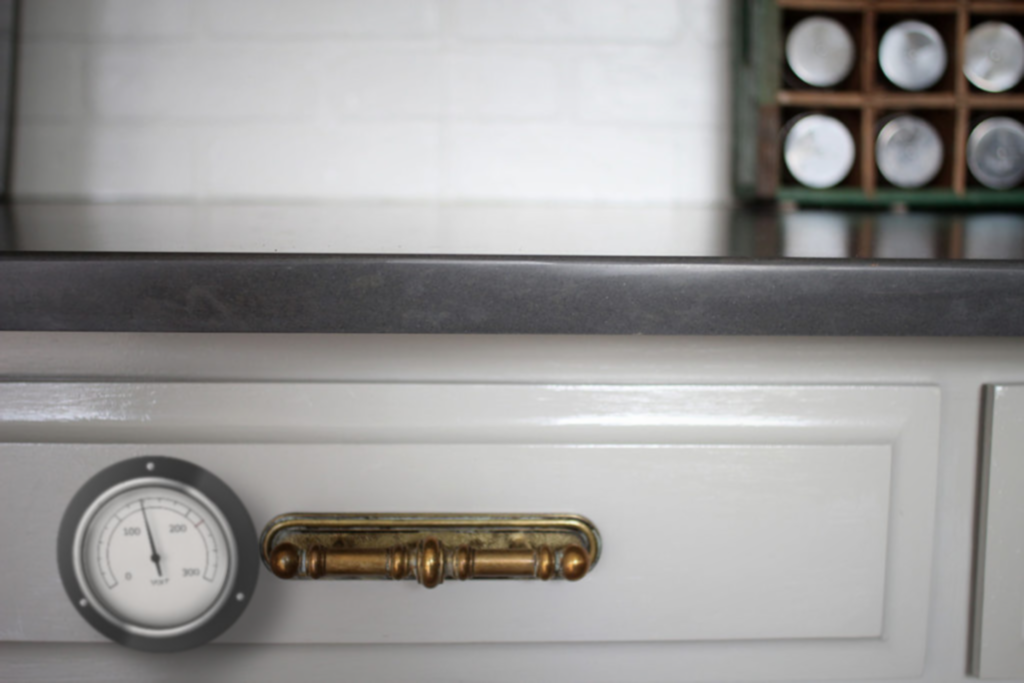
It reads 140; V
